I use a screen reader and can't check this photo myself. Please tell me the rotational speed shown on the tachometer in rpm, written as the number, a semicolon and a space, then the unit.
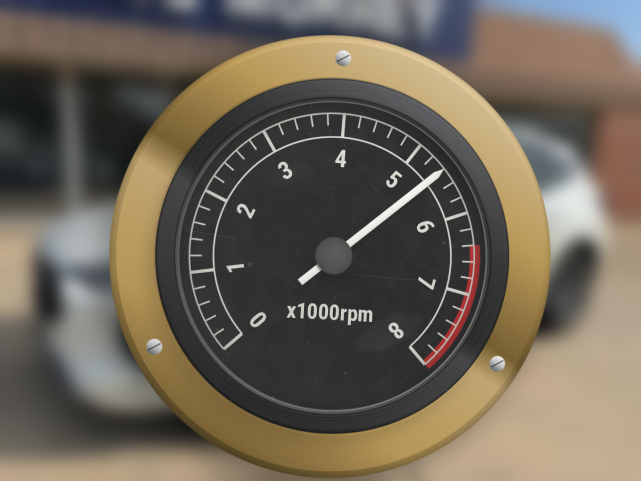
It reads 5400; rpm
